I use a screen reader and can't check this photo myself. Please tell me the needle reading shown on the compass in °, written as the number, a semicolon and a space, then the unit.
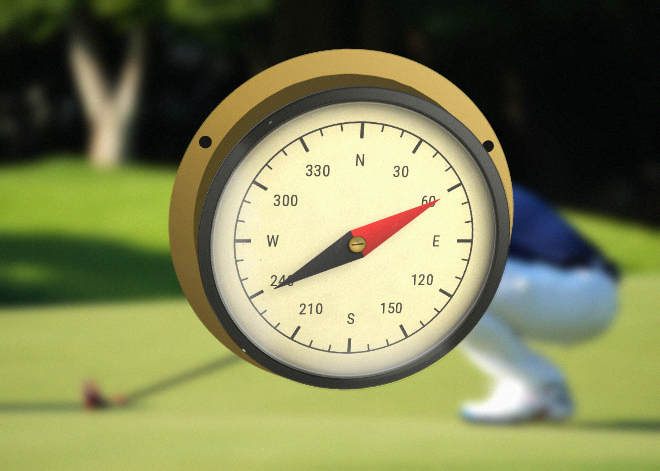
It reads 60; °
